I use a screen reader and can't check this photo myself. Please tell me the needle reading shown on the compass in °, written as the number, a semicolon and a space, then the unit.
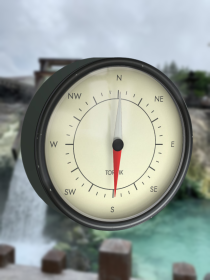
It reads 180; °
